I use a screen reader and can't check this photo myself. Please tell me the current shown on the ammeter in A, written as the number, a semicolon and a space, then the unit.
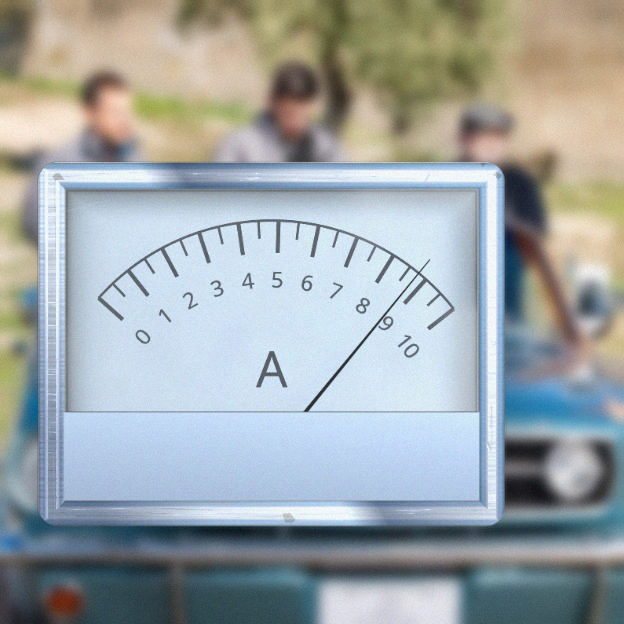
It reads 8.75; A
